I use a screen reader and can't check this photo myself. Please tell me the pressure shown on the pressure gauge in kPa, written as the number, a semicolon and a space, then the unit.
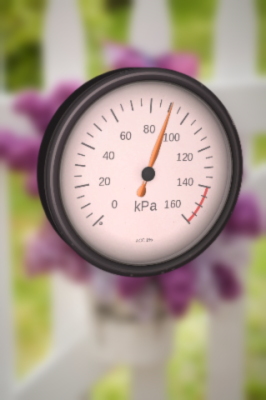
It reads 90; kPa
